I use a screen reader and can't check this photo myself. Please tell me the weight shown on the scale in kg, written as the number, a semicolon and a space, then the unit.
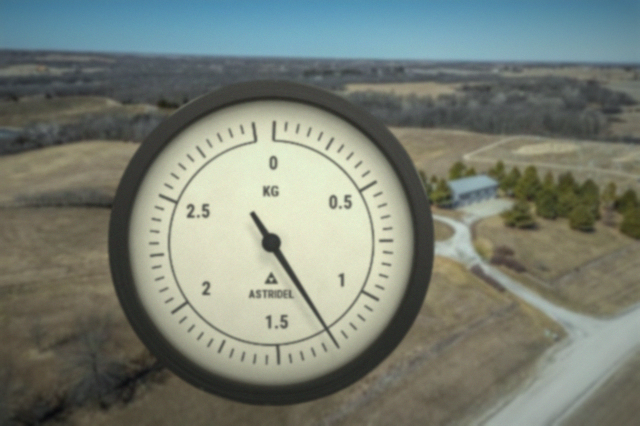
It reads 1.25; kg
